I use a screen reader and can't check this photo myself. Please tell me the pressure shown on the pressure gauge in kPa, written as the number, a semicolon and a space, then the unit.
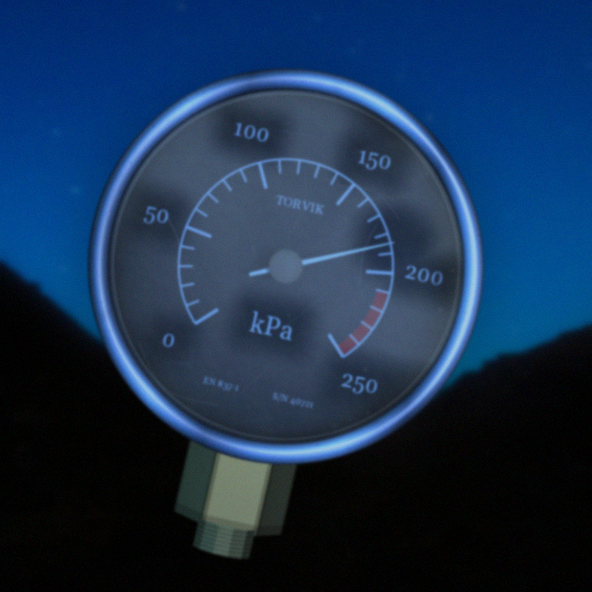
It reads 185; kPa
